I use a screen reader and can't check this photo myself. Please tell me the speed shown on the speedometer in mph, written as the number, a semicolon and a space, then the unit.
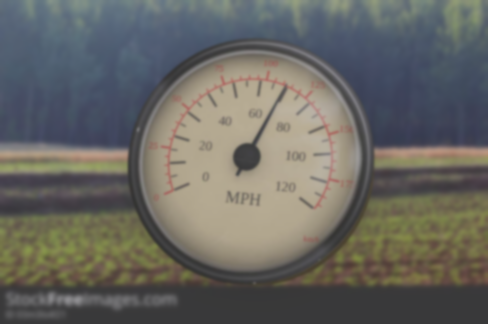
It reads 70; mph
